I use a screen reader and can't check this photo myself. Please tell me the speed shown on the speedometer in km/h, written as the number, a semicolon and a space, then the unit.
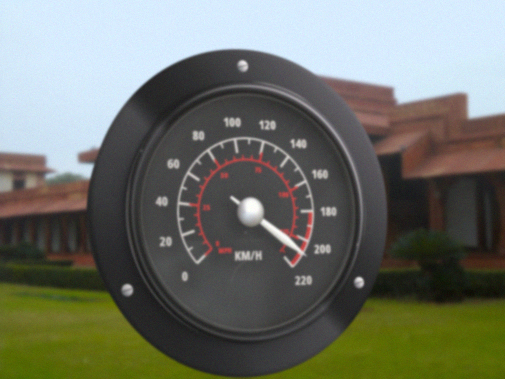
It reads 210; km/h
